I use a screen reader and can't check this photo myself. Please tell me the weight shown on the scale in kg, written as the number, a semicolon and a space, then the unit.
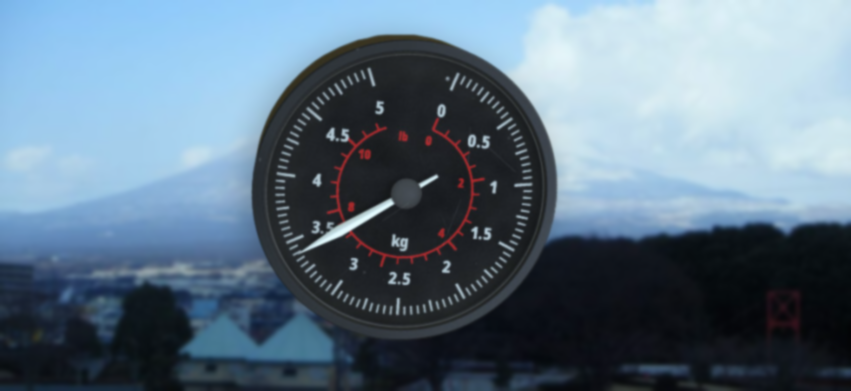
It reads 3.4; kg
